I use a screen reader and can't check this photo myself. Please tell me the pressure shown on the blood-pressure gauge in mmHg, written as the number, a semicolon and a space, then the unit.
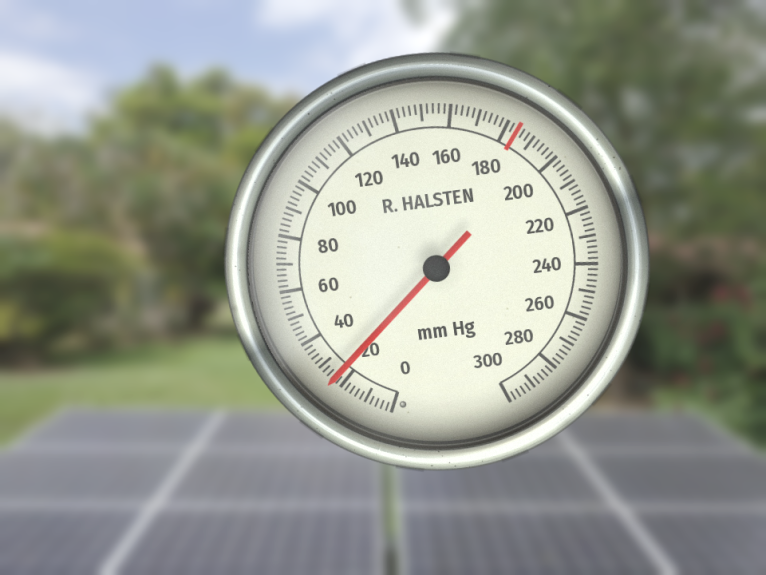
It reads 24; mmHg
